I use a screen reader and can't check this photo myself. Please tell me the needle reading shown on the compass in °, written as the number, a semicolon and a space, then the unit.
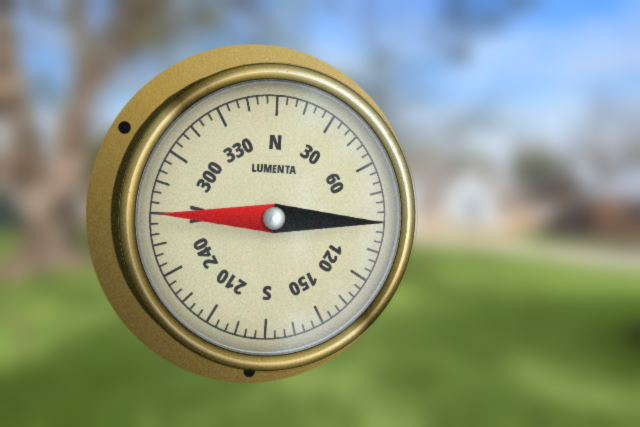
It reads 270; °
